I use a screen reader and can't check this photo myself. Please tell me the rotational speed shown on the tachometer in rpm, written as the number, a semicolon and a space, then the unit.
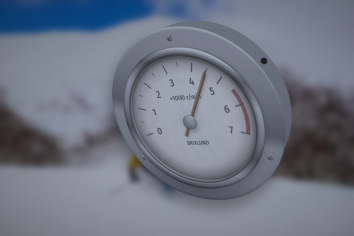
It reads 4500; rpm
